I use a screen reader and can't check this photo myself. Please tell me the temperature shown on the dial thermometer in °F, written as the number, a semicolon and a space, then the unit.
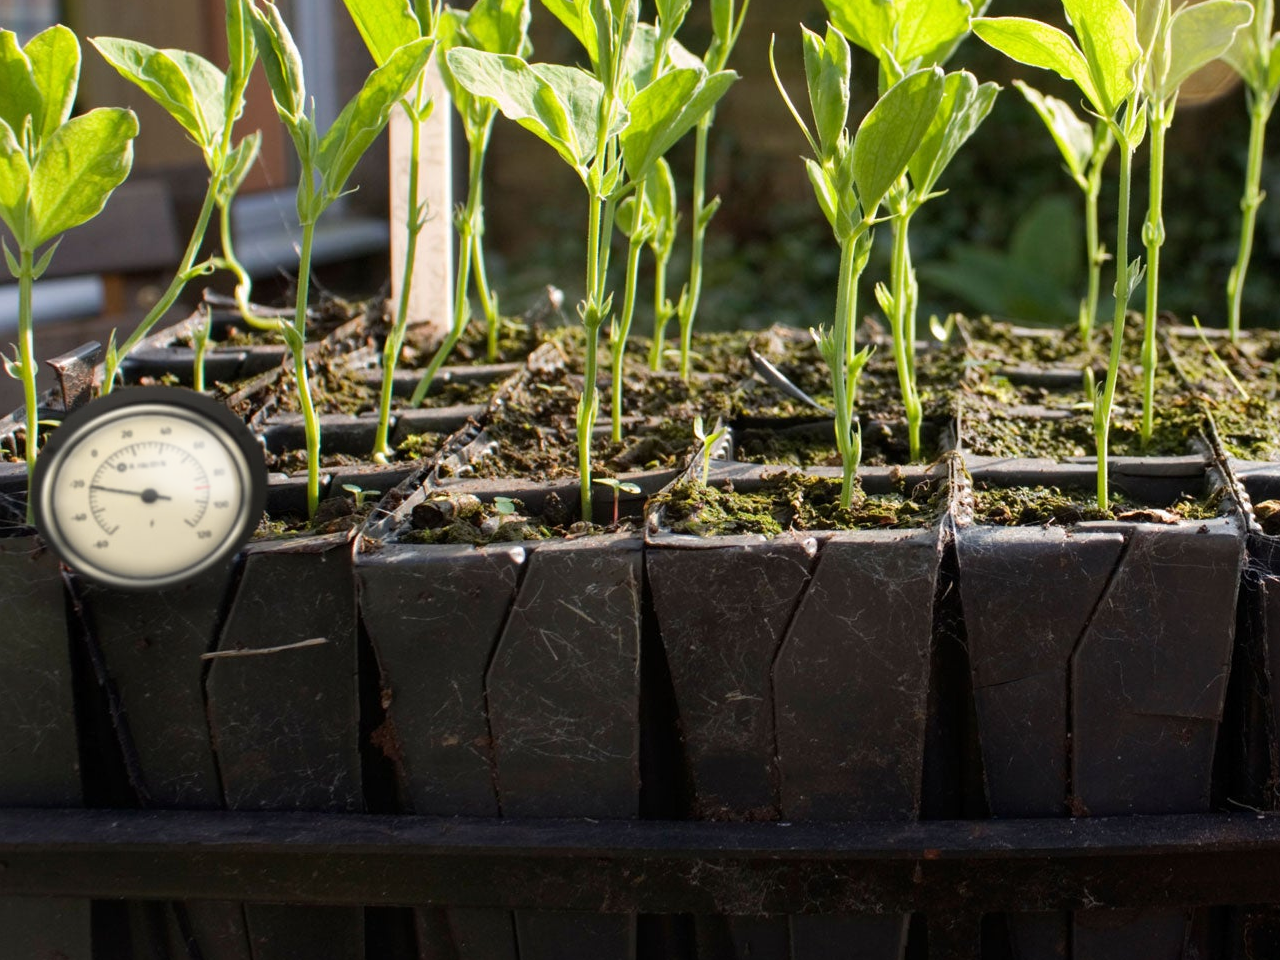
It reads -20; °F
